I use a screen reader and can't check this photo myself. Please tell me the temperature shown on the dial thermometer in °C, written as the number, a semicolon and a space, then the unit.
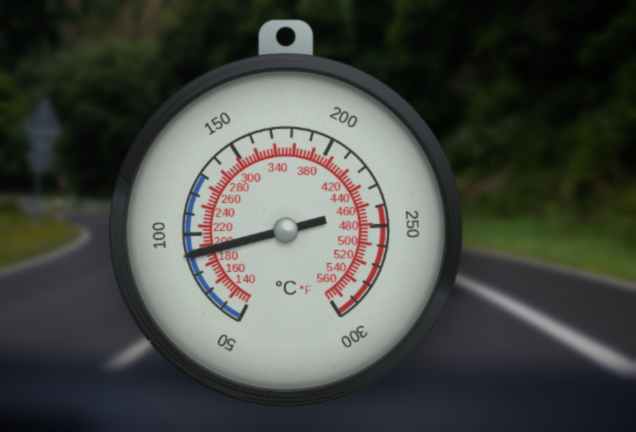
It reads 90; °C
